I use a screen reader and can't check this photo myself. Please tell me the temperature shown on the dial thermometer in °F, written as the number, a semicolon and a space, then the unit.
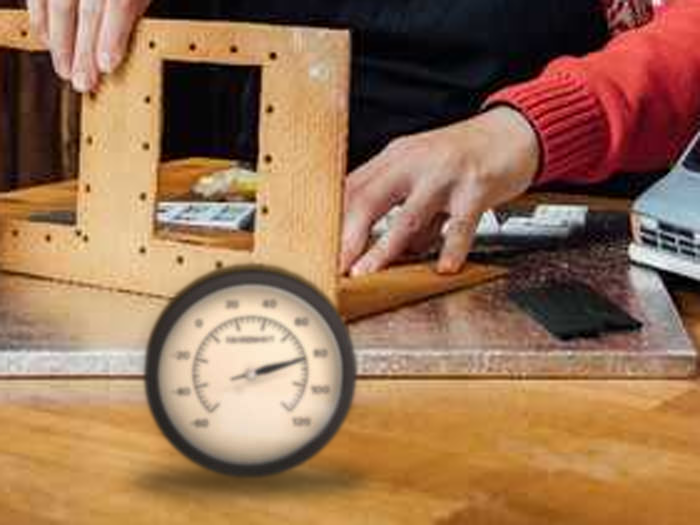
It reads 80; °F
